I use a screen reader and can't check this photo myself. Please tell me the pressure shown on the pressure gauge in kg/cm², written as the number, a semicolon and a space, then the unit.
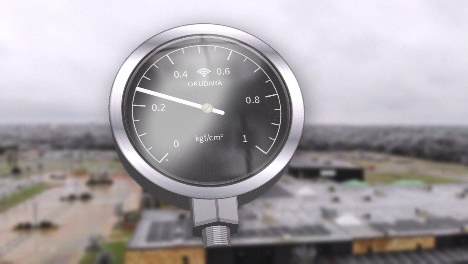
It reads 0.25; kg/cm²
